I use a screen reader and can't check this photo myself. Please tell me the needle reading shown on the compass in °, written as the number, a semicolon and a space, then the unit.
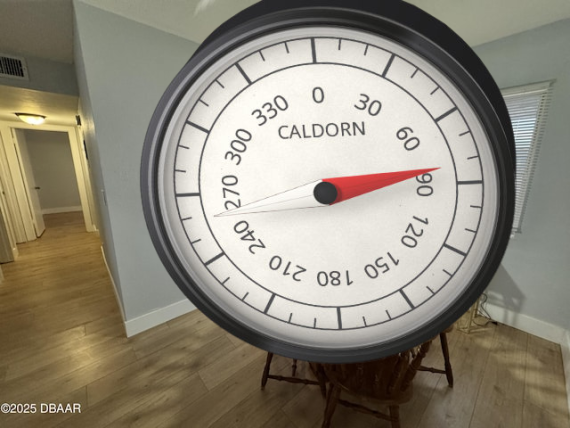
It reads 80; °
